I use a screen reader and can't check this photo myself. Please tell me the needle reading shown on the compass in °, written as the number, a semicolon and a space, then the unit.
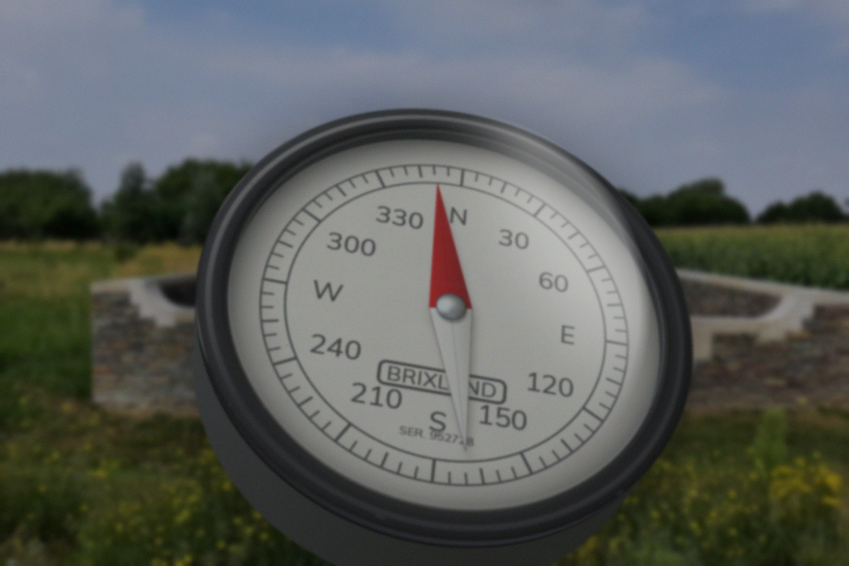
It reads 350; °
